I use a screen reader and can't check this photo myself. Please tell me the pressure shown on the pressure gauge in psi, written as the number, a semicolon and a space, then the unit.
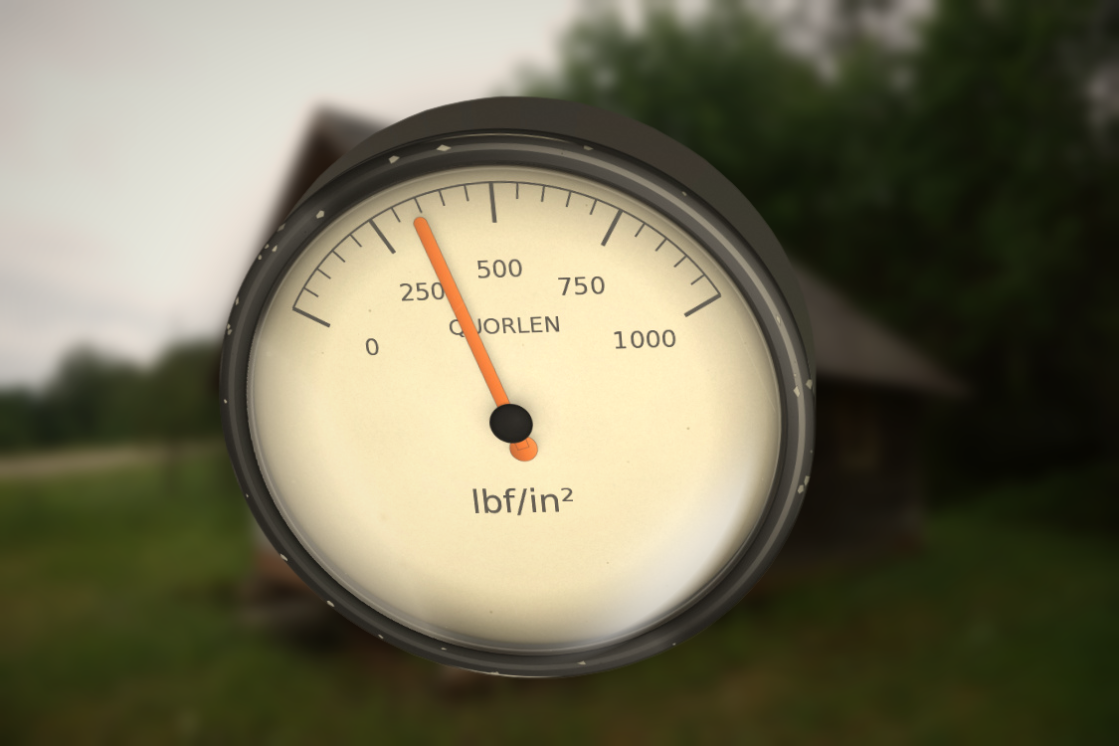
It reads 350; psi
